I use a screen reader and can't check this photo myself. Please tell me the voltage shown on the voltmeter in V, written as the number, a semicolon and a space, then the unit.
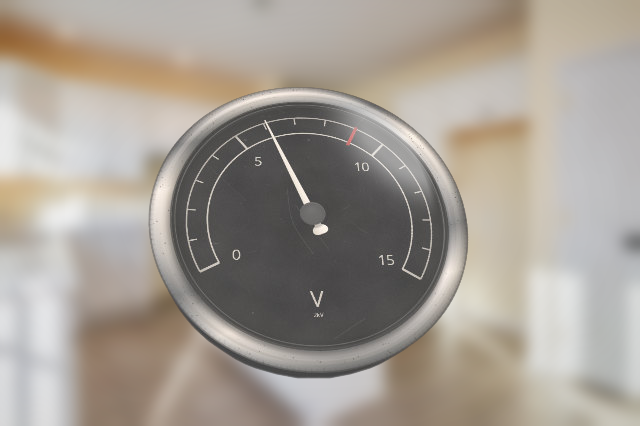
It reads 6; V
